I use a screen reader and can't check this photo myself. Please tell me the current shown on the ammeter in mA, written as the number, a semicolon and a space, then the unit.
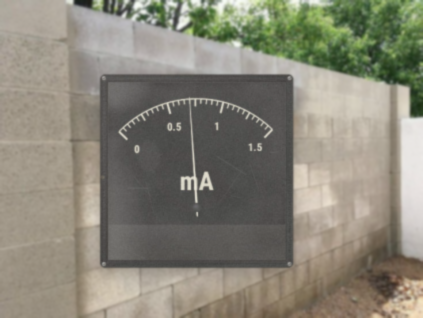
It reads 0.7; mA
